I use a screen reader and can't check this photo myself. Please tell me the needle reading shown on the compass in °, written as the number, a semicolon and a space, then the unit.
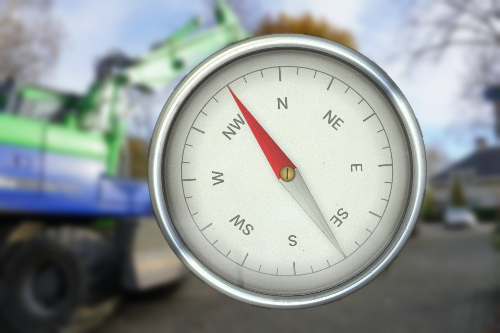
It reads 330; °
